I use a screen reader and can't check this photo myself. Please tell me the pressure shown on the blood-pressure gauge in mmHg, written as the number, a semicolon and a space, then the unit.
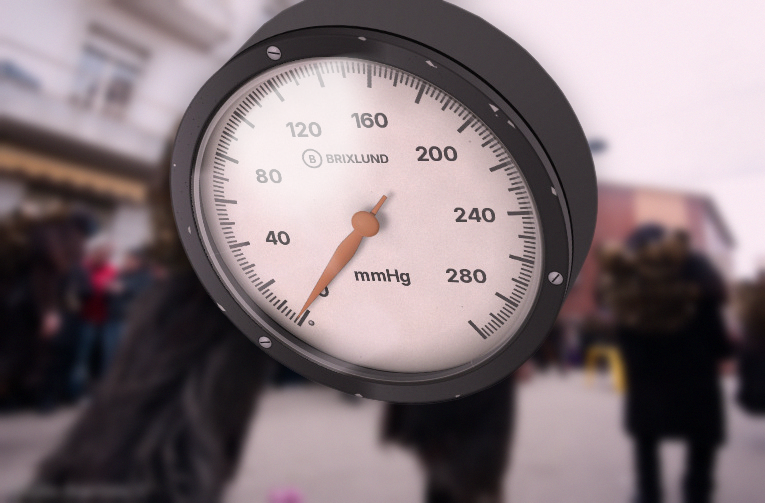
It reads 2; mmHg
